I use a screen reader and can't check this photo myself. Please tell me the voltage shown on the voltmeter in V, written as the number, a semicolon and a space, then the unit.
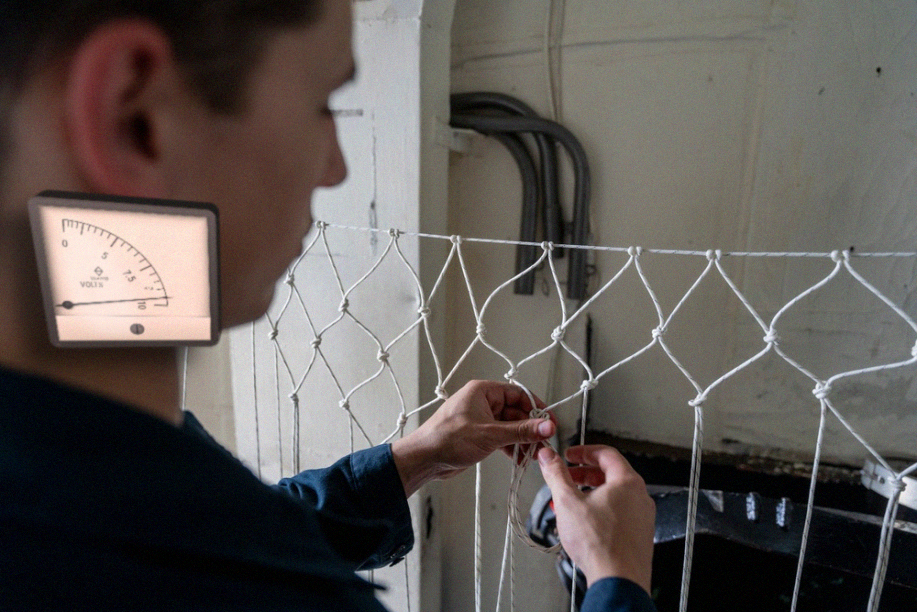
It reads 9.5; V
